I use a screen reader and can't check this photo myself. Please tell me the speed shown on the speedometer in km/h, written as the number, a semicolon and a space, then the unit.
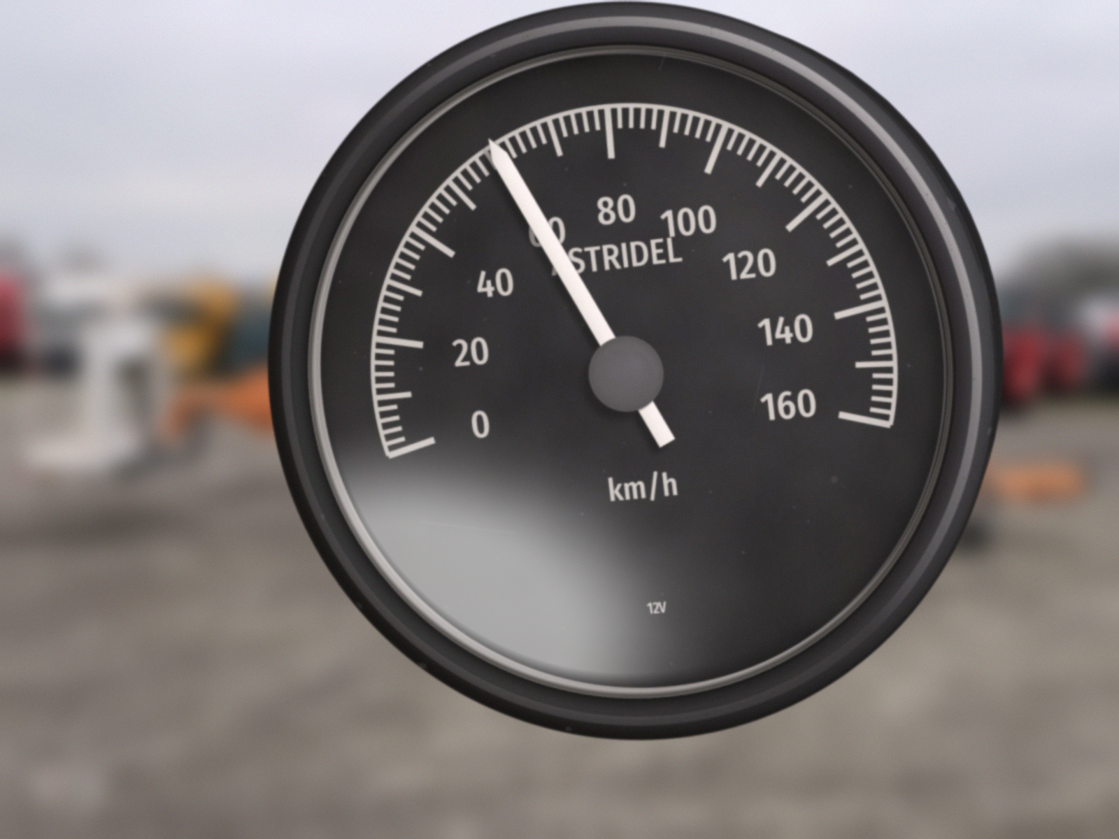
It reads 60; km/h
